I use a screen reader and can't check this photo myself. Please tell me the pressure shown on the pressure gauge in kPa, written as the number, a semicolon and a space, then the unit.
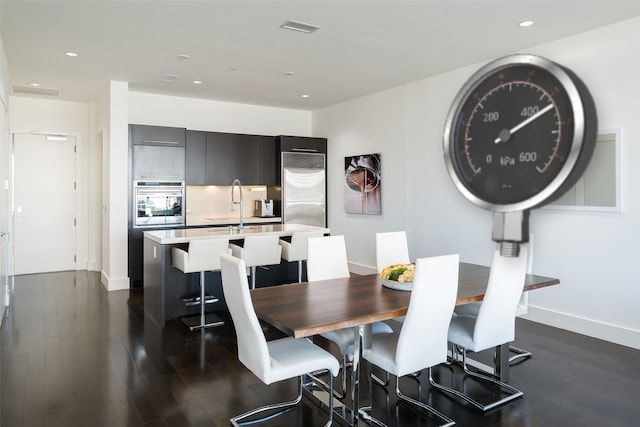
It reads 440; kPa
